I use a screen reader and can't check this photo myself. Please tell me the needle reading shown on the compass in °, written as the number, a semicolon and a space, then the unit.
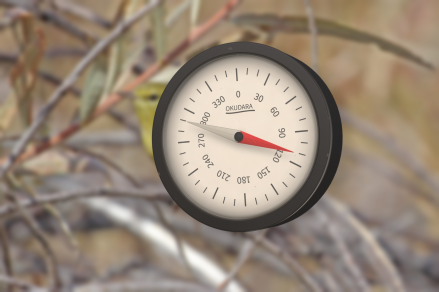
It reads 110; °
